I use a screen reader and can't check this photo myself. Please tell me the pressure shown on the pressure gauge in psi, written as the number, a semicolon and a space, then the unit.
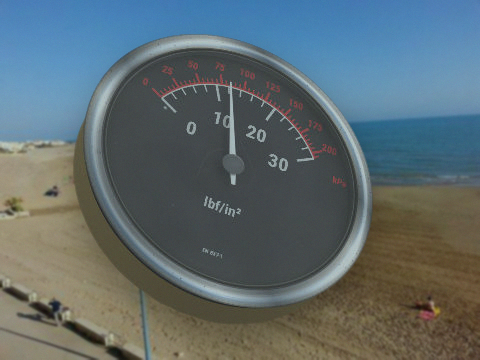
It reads 12; psi
